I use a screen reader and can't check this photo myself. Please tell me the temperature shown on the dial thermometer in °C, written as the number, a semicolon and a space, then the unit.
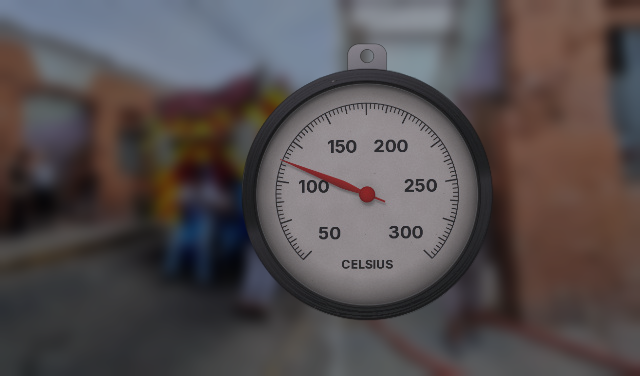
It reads 112.5; °C
